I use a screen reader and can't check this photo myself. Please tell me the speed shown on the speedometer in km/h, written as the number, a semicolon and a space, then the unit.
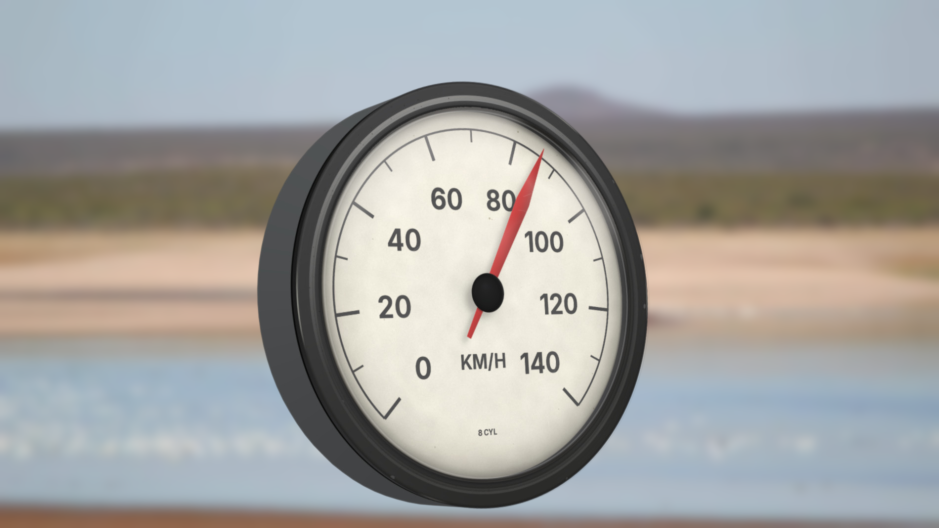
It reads 85; km/h
